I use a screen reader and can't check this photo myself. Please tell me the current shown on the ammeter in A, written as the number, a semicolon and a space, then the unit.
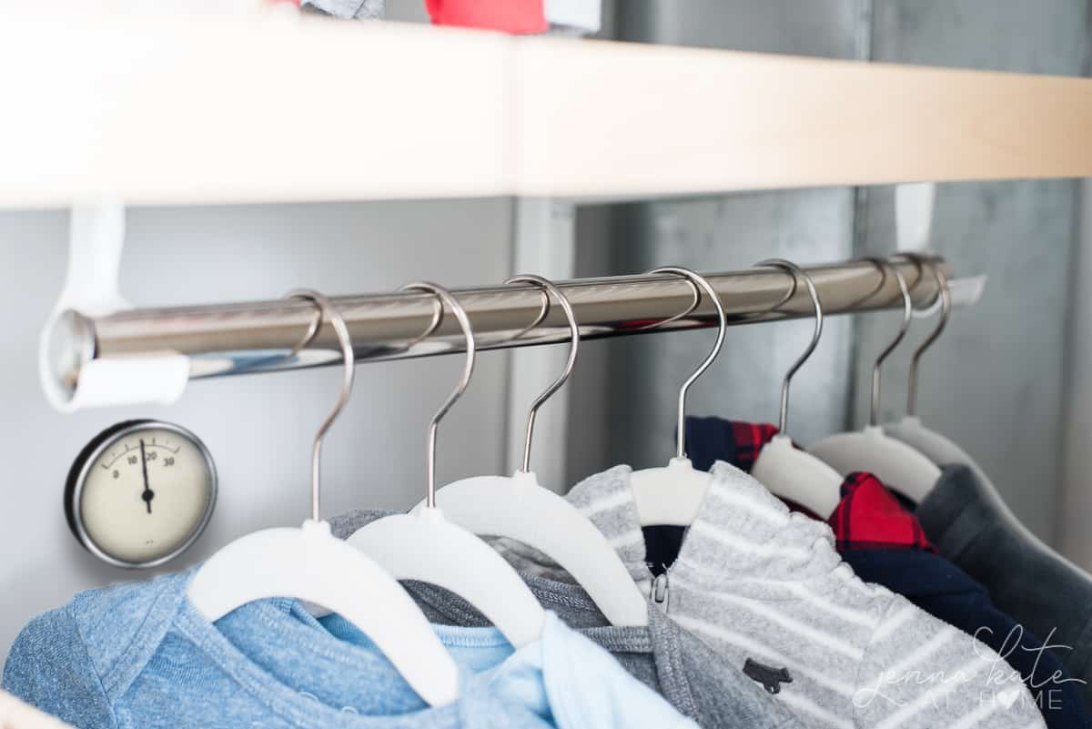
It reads 15; A
